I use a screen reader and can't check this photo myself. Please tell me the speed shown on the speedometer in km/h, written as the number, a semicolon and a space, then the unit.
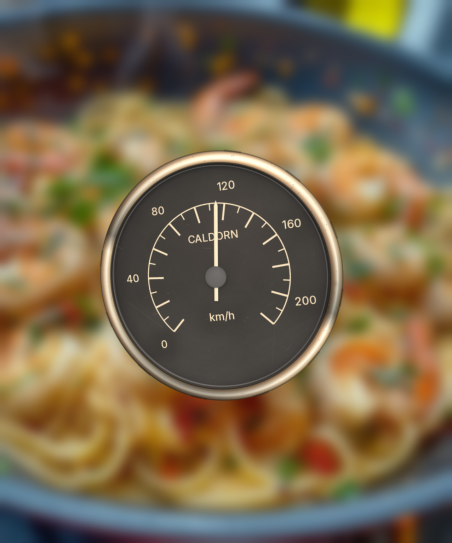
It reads 115; km/h
